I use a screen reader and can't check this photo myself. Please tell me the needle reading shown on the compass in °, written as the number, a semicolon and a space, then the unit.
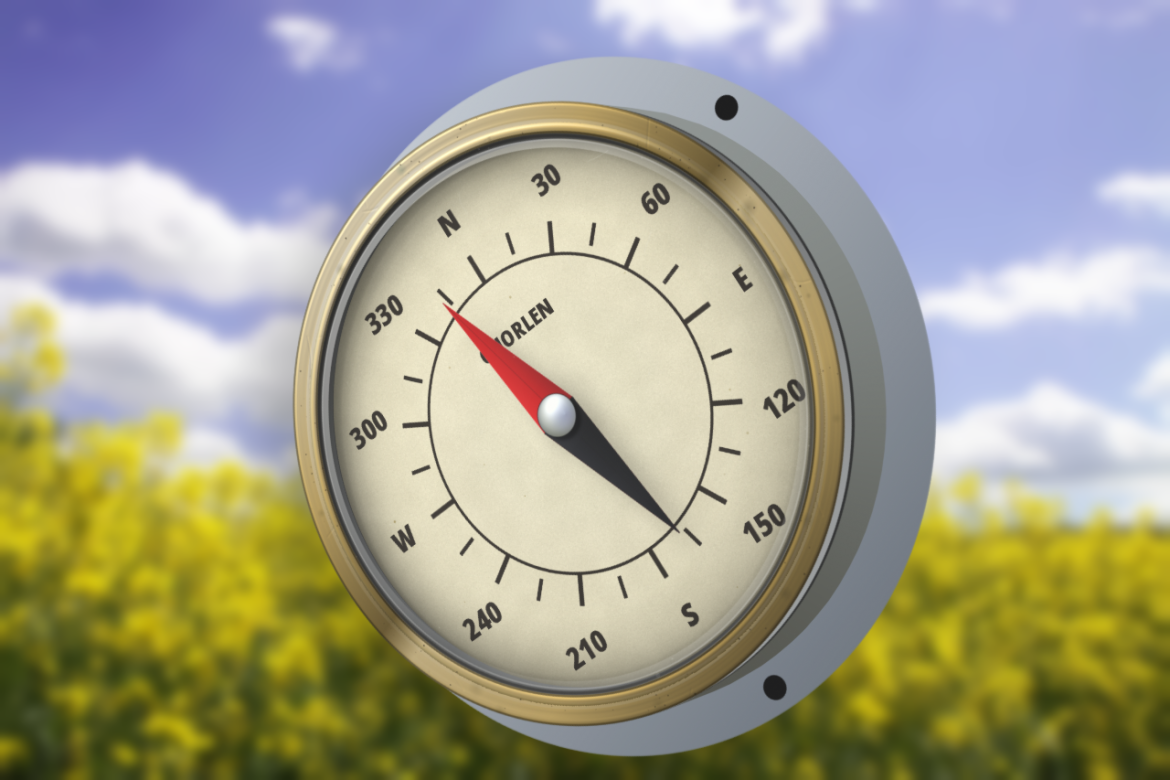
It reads 345; °
